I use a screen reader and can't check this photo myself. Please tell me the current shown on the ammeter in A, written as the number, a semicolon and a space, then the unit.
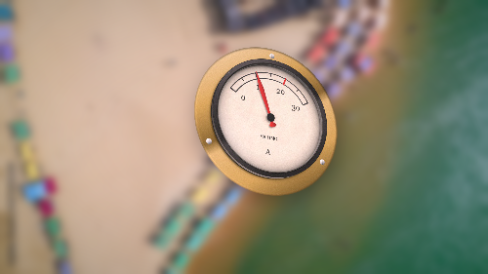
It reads 10; A
